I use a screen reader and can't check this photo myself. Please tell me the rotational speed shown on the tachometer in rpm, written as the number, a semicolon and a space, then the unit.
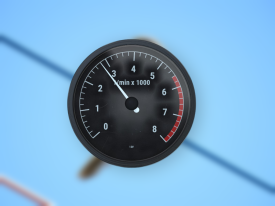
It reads 2800; rpm
